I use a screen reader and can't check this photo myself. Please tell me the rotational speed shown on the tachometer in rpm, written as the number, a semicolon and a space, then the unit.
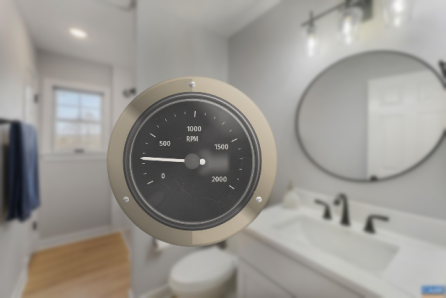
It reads 250; rpm
